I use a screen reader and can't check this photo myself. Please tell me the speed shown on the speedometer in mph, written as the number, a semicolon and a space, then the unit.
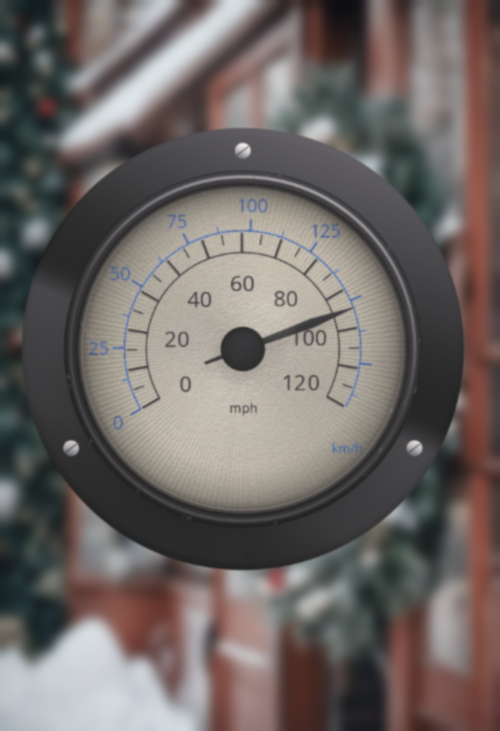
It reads 95; mph
